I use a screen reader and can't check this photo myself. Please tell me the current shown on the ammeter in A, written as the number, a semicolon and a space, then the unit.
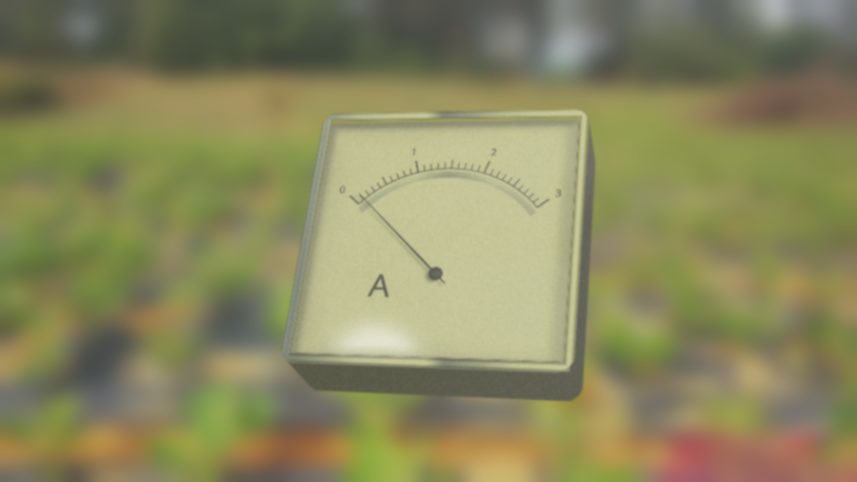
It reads 0.1; A
